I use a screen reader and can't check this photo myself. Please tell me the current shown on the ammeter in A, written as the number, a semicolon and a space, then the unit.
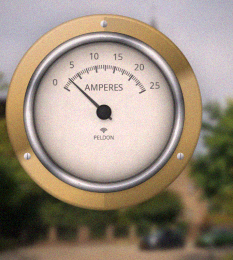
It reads 2.5; A
